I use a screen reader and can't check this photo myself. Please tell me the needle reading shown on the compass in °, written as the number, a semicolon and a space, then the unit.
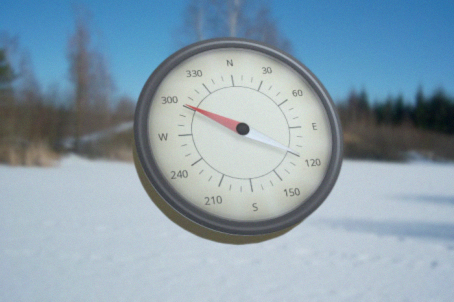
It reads 300; °
